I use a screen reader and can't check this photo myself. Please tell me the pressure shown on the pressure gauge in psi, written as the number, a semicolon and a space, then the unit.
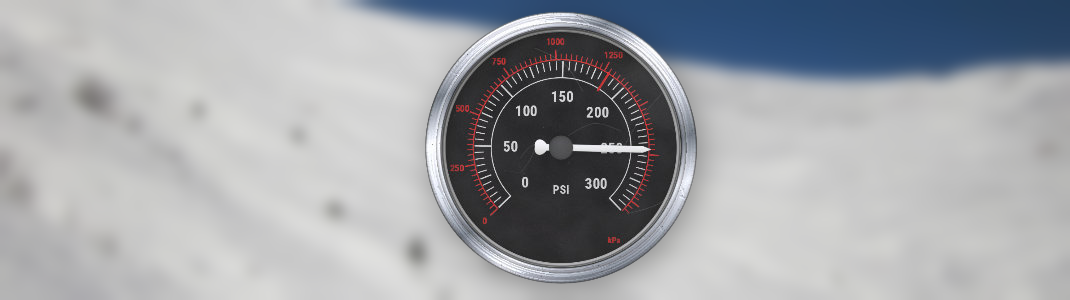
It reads 250; psi
